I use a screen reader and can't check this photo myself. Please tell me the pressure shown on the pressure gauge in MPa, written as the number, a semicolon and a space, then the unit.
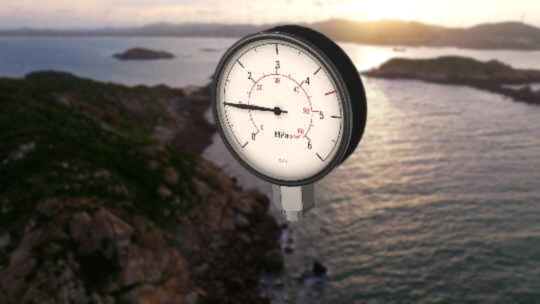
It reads 1; MPa
